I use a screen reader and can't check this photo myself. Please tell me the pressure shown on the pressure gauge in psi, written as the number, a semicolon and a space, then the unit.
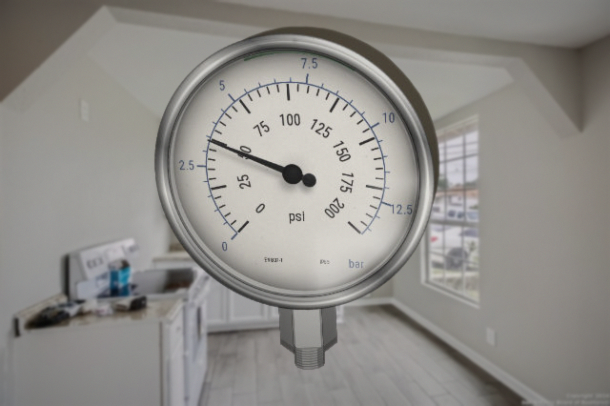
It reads 50; psi
